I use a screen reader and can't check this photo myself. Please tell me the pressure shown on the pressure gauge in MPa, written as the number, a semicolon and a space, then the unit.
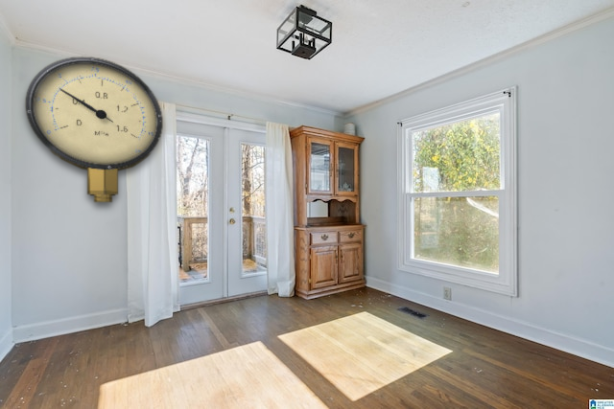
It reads 0.4; MPa
